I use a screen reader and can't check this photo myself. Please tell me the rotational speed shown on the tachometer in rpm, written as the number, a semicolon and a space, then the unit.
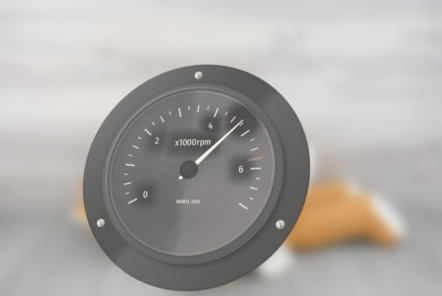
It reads 4750; rpm
